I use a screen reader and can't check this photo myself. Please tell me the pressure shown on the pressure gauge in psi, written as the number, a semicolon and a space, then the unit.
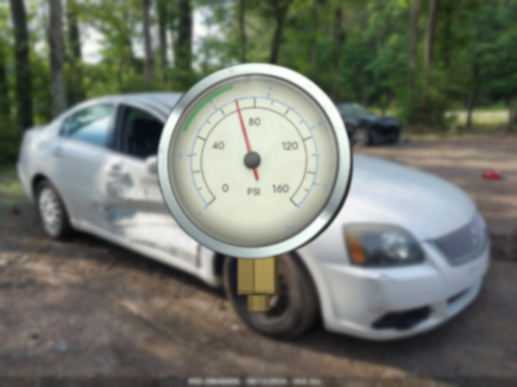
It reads 70; psi
